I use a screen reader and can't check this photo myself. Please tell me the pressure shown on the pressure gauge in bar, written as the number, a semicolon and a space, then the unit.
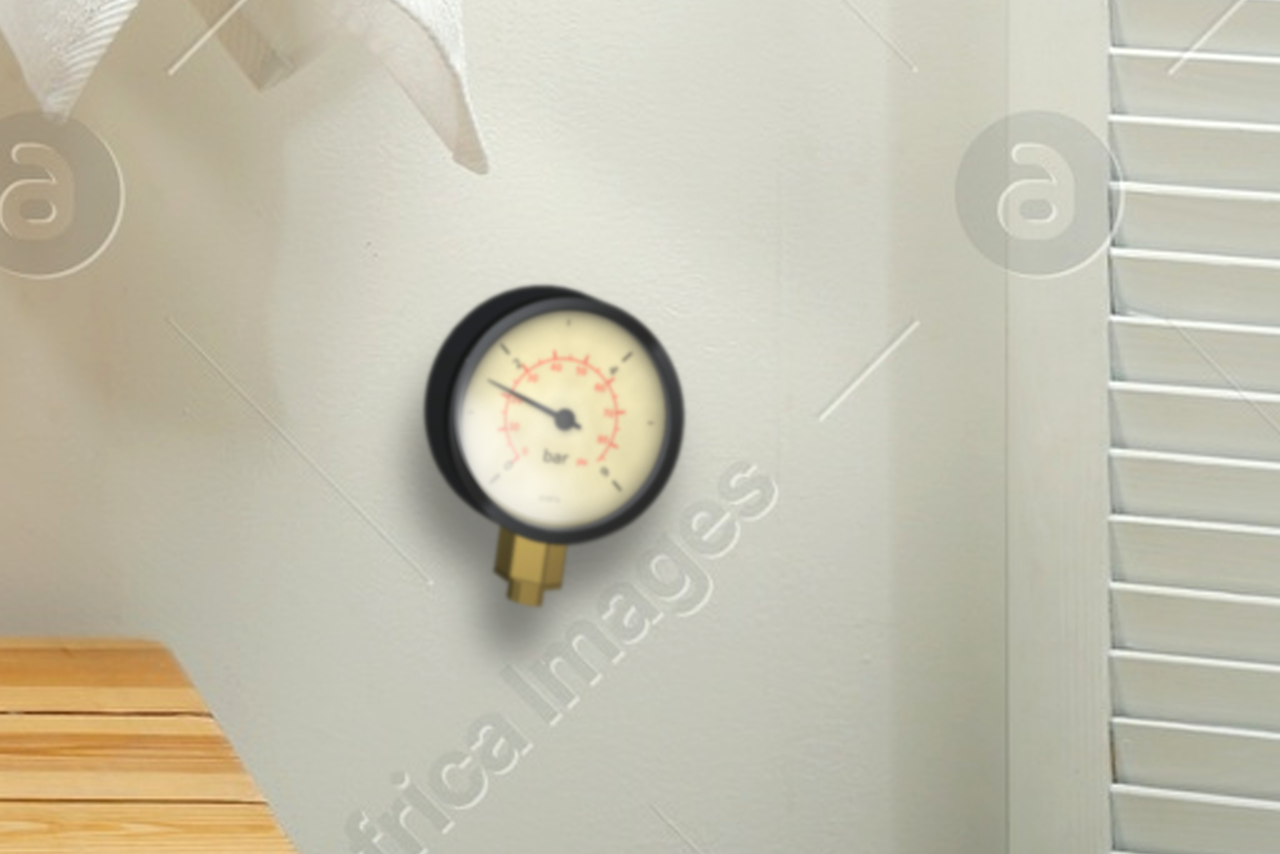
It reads 1.5; bar
